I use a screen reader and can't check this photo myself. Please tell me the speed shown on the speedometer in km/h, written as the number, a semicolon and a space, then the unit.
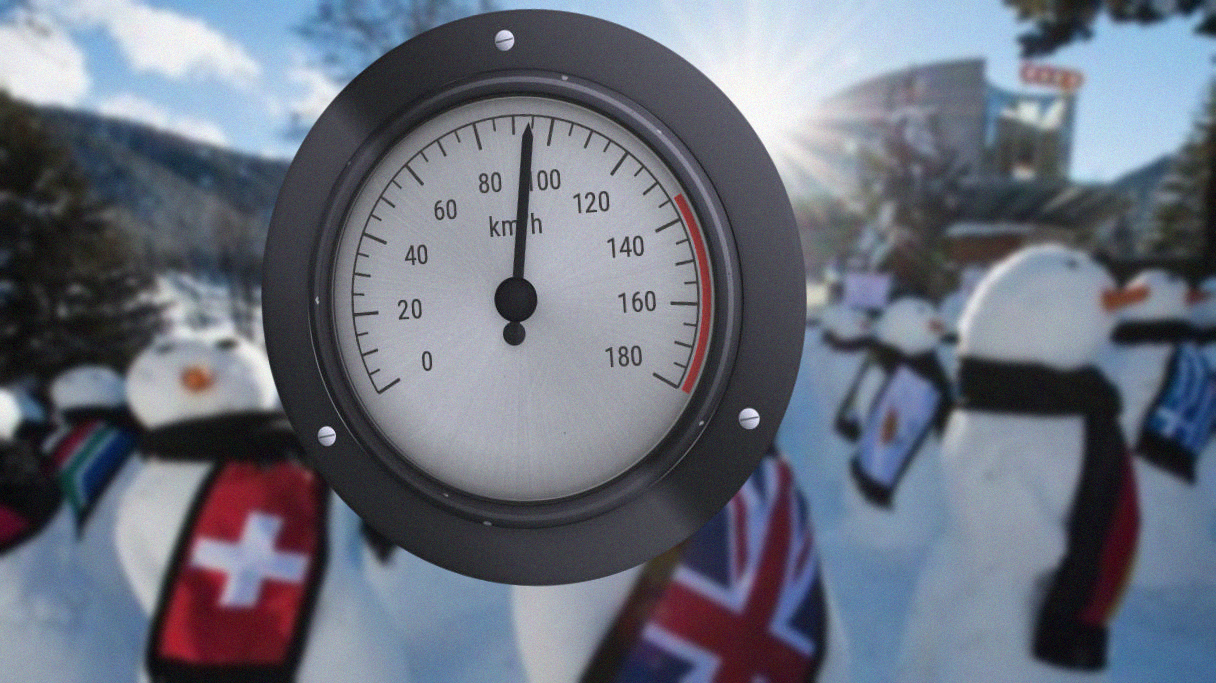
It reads 95; km/h
